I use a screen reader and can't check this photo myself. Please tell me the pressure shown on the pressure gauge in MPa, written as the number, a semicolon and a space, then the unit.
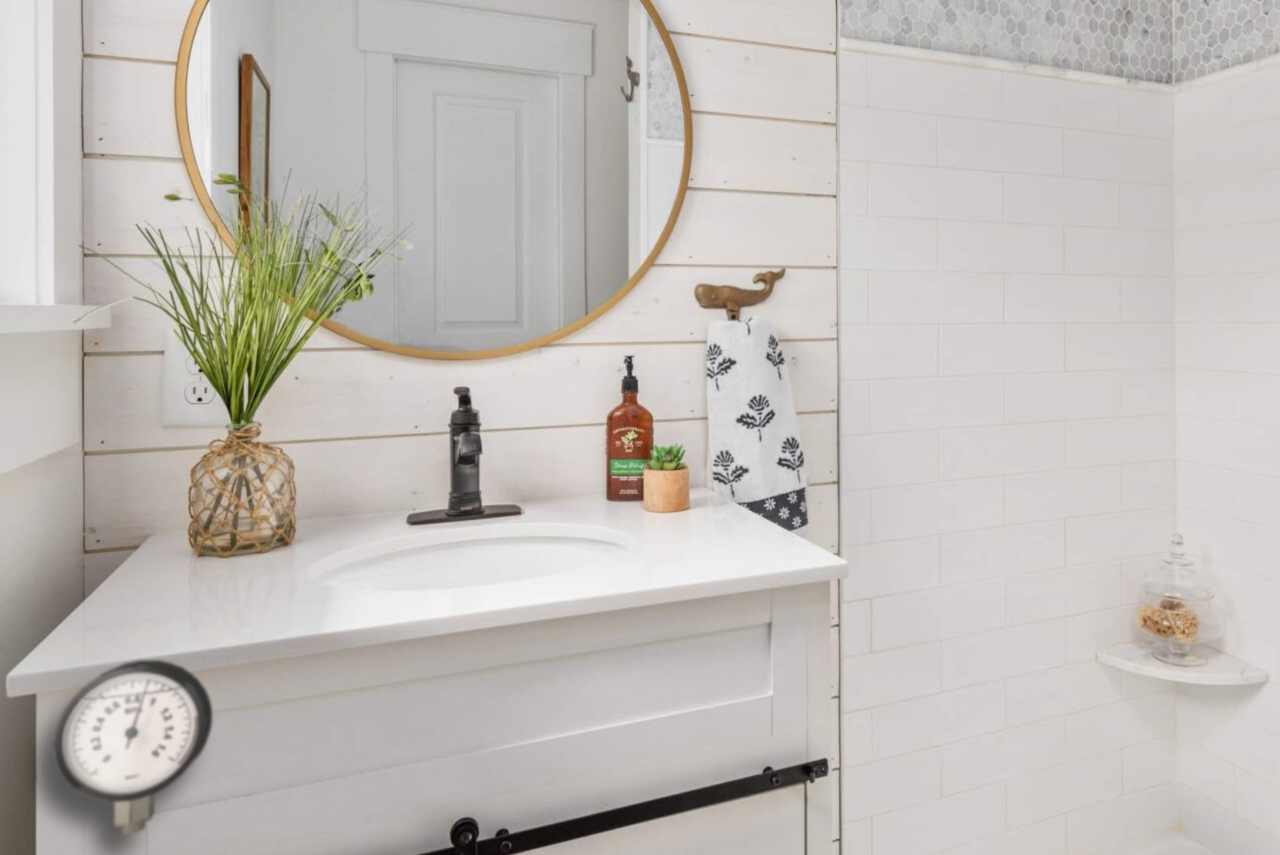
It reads 0.9; MPa
